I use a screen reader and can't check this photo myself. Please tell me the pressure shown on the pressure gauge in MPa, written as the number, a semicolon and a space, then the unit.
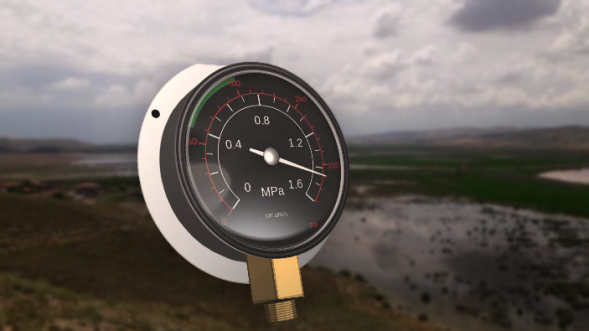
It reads 1.45; MPa
